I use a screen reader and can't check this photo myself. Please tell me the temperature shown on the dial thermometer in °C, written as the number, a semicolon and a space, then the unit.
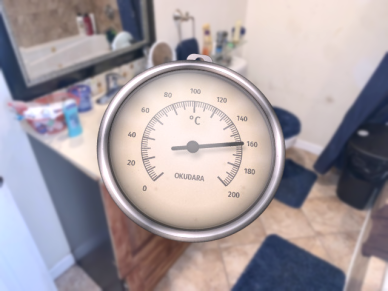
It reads 160; °C
